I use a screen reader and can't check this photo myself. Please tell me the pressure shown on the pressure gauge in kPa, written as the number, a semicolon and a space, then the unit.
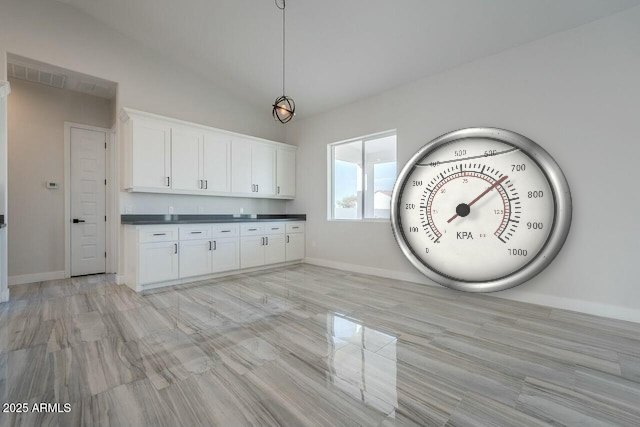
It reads 700; kPa
